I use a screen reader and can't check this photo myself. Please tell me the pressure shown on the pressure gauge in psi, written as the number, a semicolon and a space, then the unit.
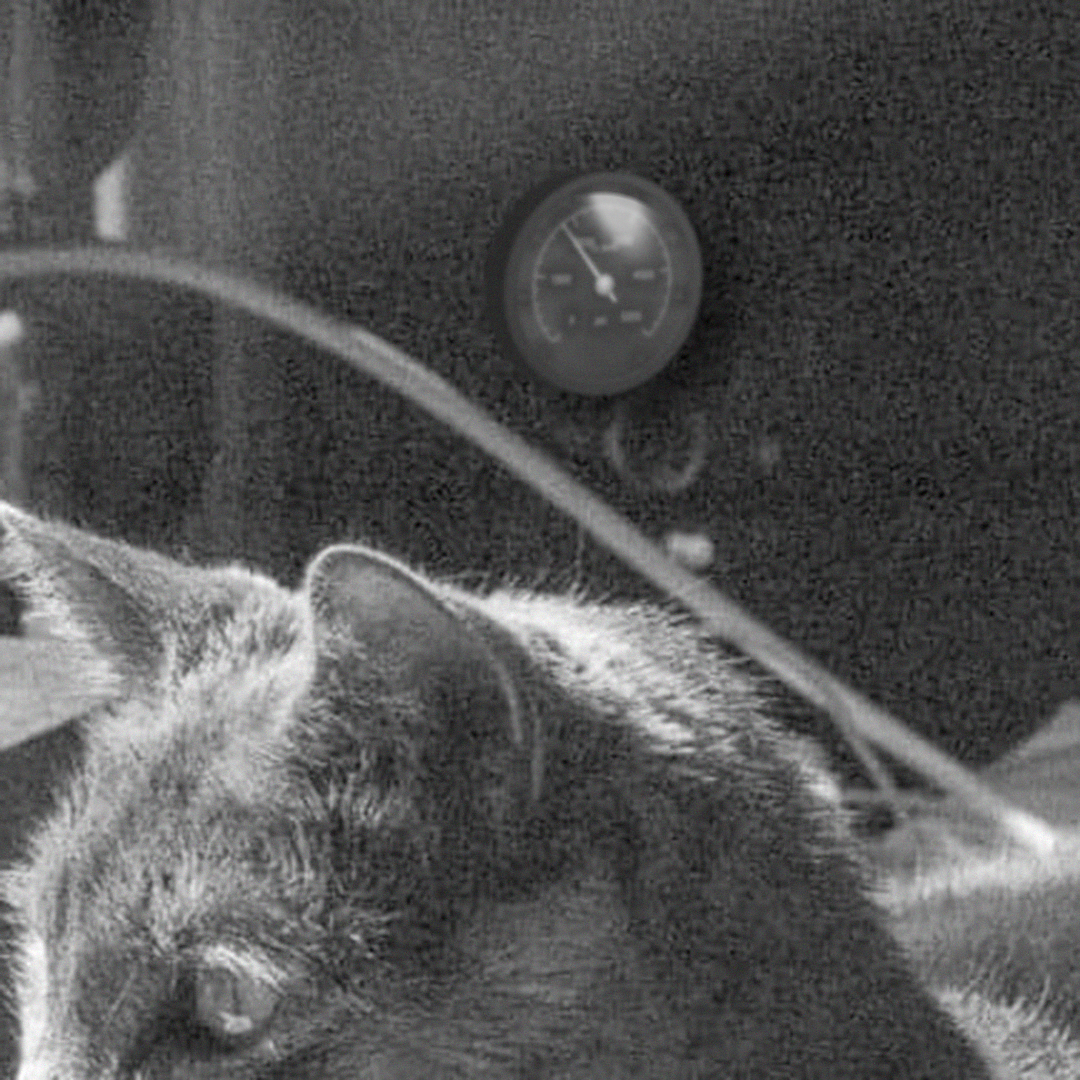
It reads 1800; psi
